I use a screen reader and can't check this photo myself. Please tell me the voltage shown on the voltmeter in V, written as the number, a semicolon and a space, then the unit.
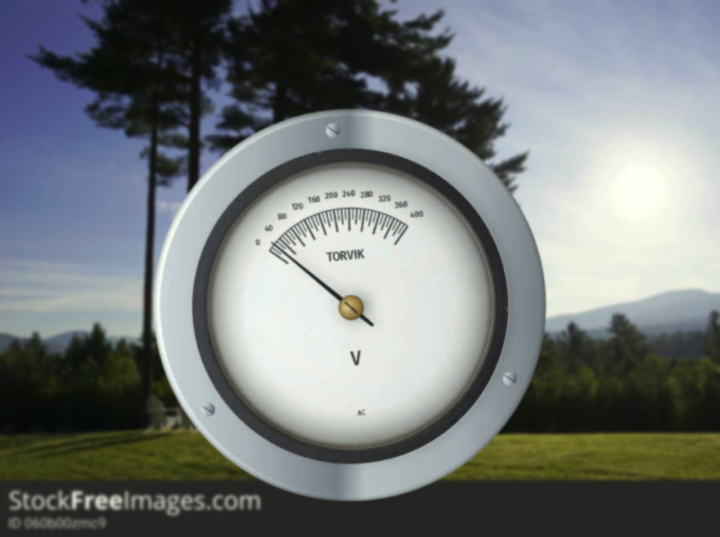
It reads 20; V
